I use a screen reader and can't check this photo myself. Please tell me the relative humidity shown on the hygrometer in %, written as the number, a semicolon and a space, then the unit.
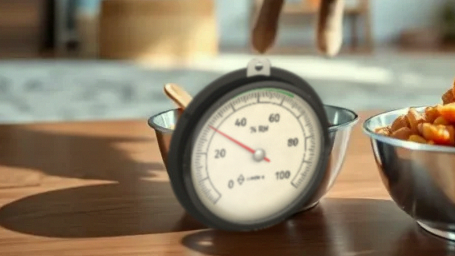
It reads 30; %
